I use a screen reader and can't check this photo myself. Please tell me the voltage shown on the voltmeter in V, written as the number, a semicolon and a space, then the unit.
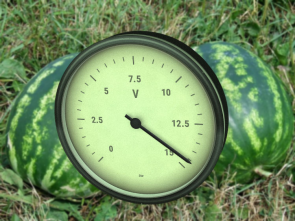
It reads 14.5; V
